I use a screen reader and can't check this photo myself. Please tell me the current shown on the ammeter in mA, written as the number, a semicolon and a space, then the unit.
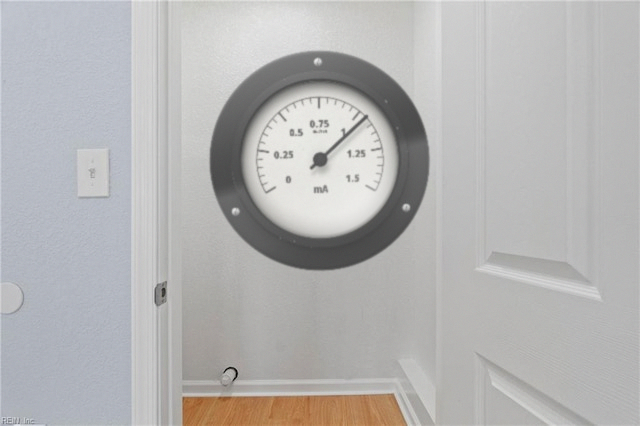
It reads 1.05; mA
